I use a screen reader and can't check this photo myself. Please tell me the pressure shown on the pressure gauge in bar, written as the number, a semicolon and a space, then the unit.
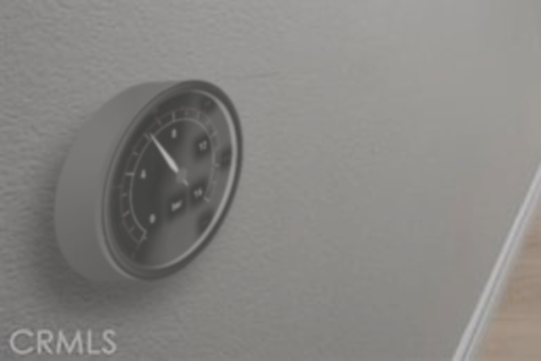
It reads 6; bar
